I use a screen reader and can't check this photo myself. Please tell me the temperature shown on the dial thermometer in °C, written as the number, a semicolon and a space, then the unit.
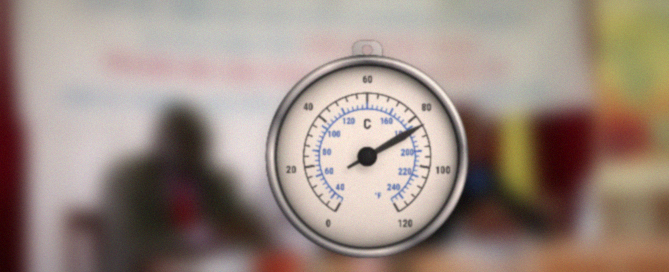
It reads 84; °C
